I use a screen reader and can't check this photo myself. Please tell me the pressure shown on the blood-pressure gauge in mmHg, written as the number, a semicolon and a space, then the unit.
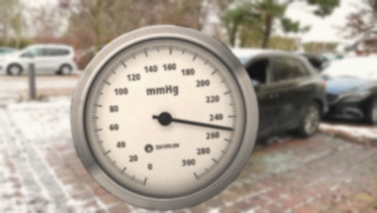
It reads 250; mmHg
